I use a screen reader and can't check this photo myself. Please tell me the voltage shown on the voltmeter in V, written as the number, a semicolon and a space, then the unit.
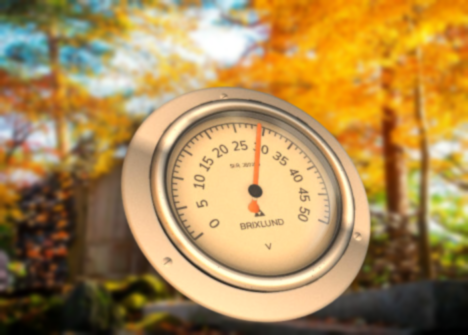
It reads 29; V
